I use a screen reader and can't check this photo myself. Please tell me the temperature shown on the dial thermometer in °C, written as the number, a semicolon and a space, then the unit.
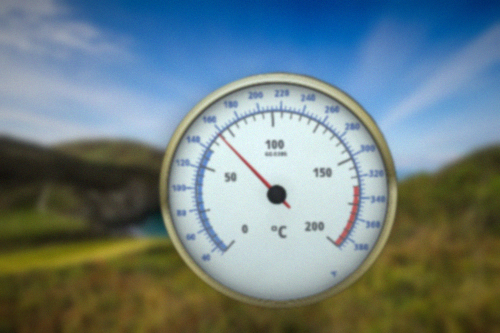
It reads 70; °C
